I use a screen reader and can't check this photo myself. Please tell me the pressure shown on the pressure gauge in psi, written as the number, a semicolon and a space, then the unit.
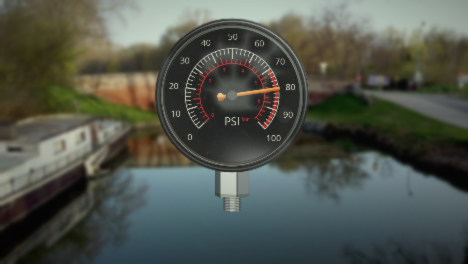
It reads 80; psi
